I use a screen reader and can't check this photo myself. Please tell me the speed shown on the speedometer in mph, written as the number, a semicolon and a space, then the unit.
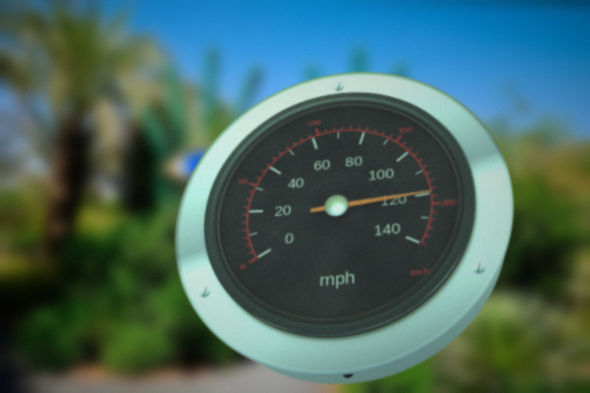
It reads 120; mph
